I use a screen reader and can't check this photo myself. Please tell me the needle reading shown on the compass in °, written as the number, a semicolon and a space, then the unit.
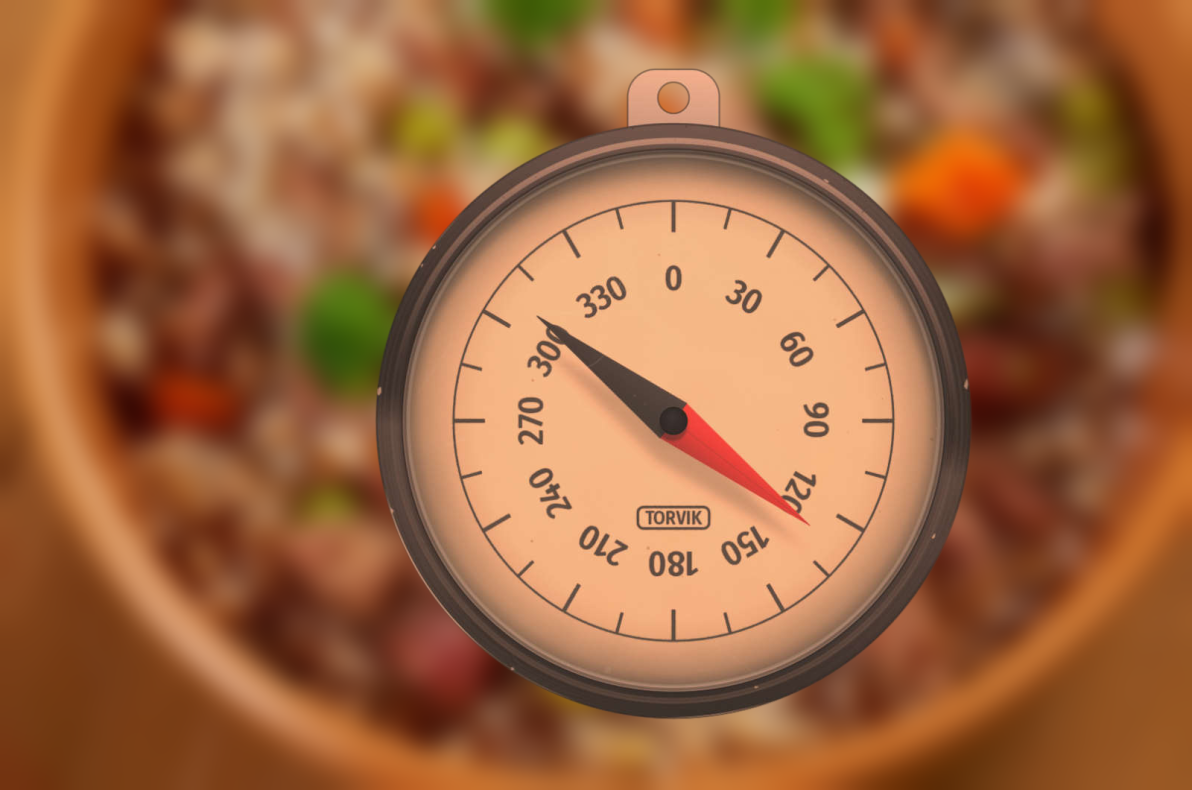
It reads 127.5; °
